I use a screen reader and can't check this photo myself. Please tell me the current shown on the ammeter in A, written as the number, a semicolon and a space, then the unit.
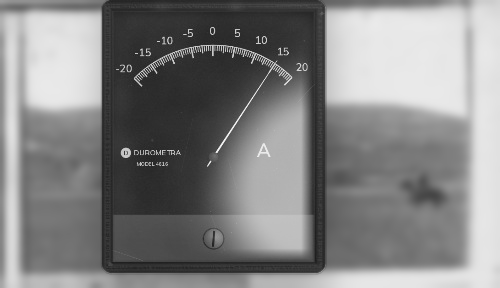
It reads 15; A
